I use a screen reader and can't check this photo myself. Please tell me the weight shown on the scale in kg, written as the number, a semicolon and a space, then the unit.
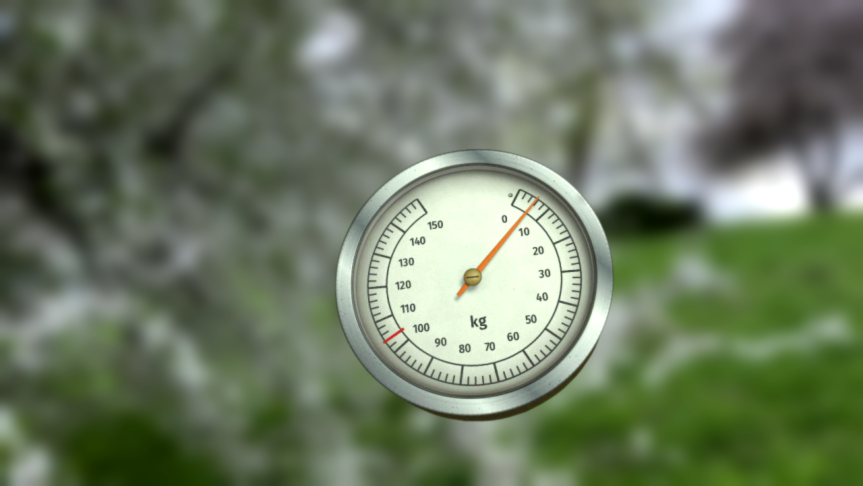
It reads 6; kg
